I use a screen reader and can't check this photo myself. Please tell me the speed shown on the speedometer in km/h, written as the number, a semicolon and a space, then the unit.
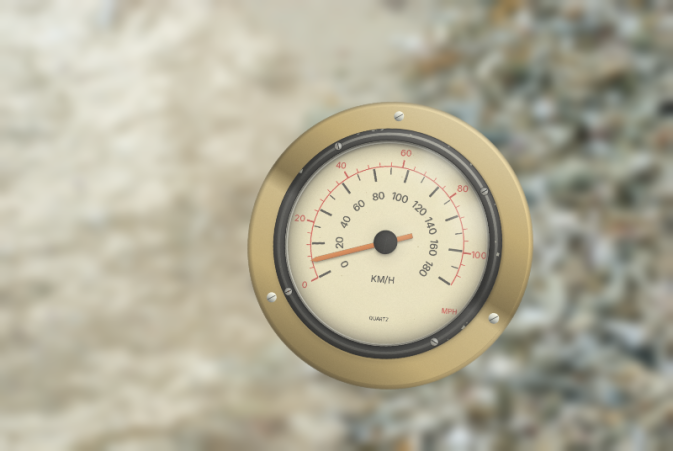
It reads 10; km/h
